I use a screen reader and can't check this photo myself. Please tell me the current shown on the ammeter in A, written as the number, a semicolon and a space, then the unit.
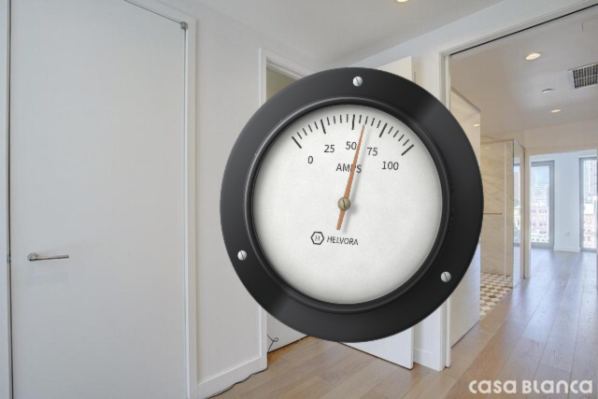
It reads 60; A
